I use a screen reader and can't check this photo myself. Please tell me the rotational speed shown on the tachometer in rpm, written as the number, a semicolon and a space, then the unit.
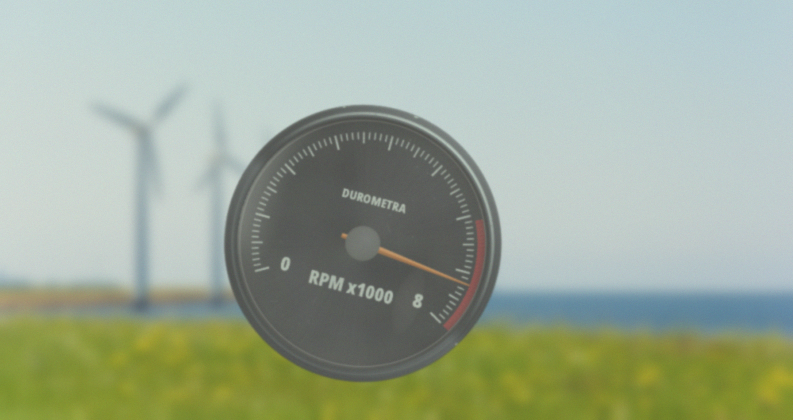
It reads 7200; rpm
